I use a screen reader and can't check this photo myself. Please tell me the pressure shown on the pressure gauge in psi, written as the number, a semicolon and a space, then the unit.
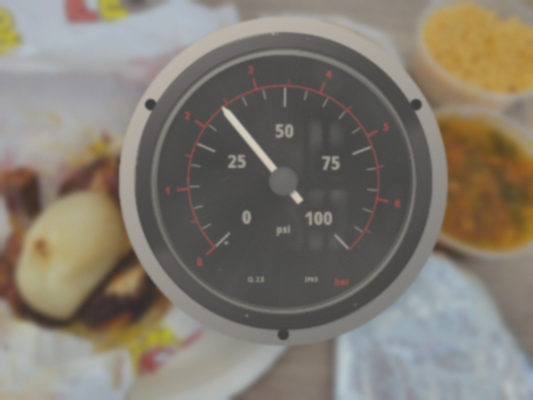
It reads 35; psi
